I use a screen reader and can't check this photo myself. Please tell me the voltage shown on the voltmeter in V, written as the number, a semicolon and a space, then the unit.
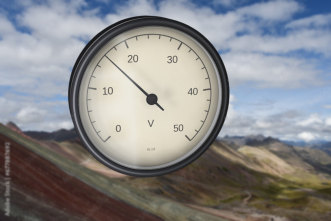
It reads 16; V
